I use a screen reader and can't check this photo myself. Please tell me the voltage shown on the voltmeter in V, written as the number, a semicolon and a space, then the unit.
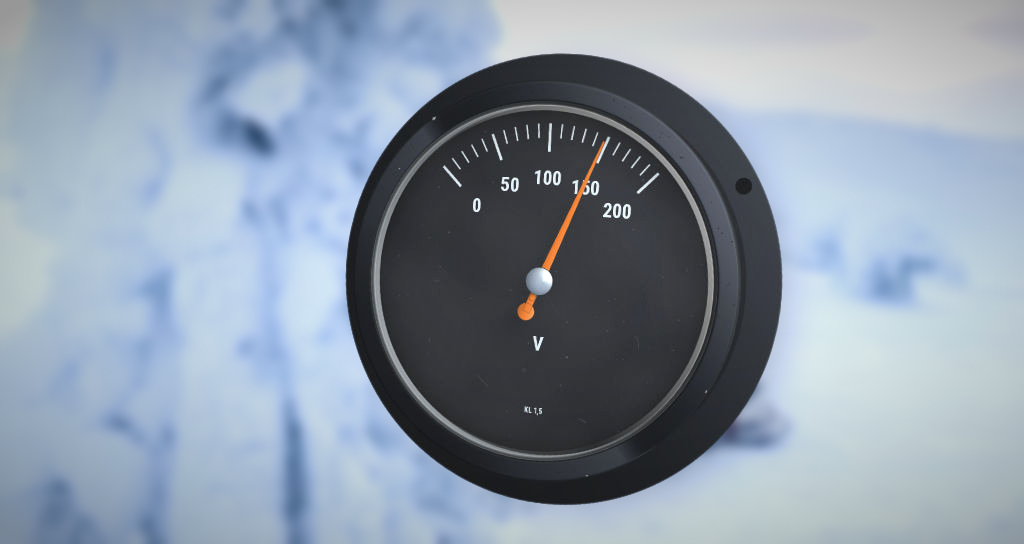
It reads 150; V
